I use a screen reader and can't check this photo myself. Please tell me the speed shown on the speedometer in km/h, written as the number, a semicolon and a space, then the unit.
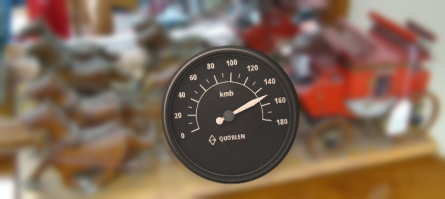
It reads 150; km/h
